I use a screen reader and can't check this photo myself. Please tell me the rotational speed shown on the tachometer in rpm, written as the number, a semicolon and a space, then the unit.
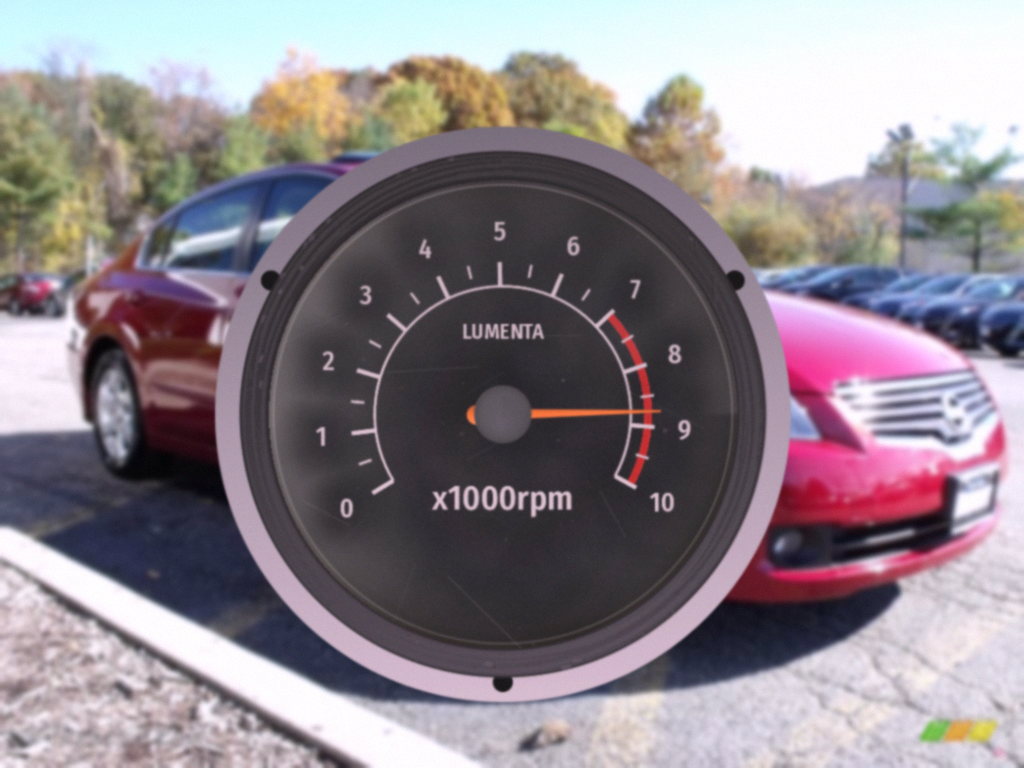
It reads 8750; rpm
